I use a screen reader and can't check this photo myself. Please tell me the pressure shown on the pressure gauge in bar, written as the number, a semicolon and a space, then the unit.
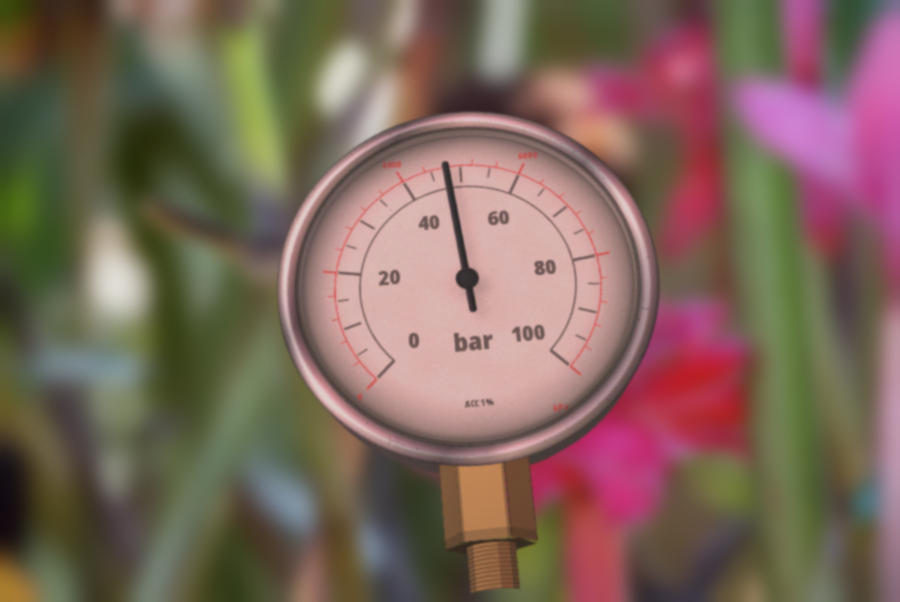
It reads 47.5; bar
